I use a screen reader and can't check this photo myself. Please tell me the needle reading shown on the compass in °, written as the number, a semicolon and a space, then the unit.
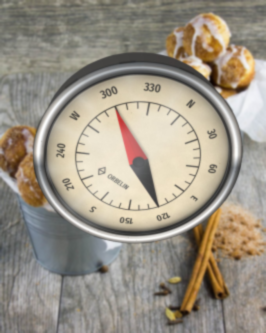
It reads 300; °
